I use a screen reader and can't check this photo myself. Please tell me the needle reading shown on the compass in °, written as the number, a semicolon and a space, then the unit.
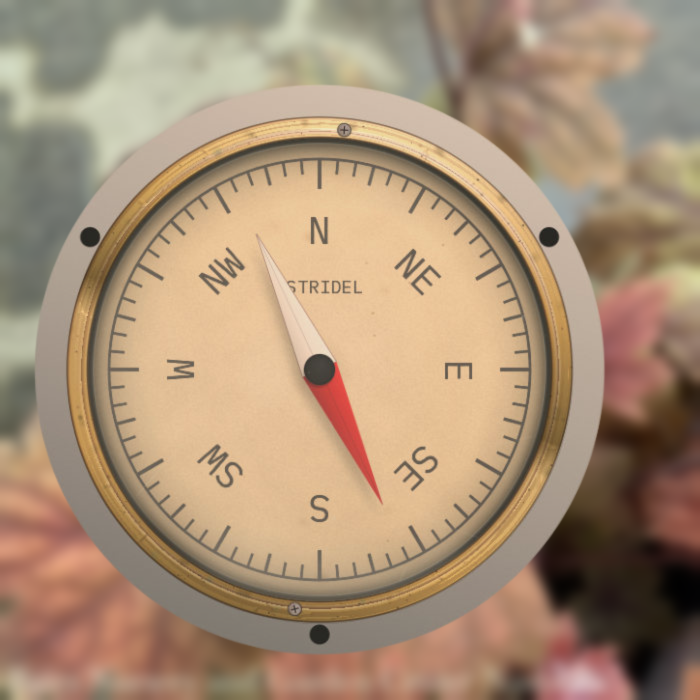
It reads 155; °
